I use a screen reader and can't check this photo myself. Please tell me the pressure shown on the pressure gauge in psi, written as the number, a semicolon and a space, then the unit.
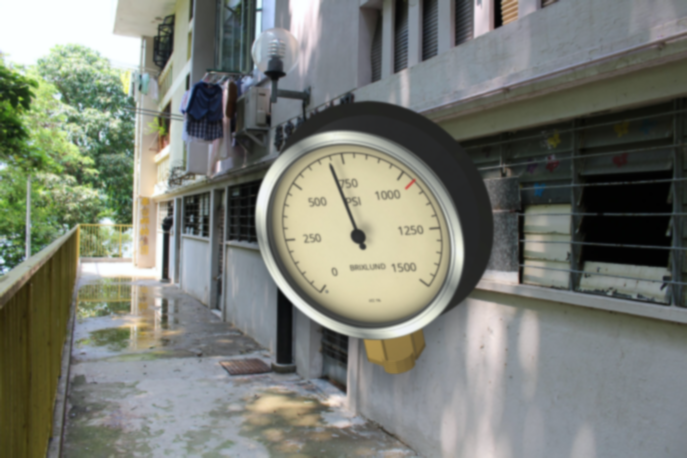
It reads 700; psi
